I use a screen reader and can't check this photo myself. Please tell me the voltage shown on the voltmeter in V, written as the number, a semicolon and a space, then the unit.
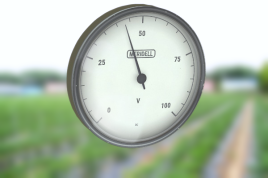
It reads 42.5; V
